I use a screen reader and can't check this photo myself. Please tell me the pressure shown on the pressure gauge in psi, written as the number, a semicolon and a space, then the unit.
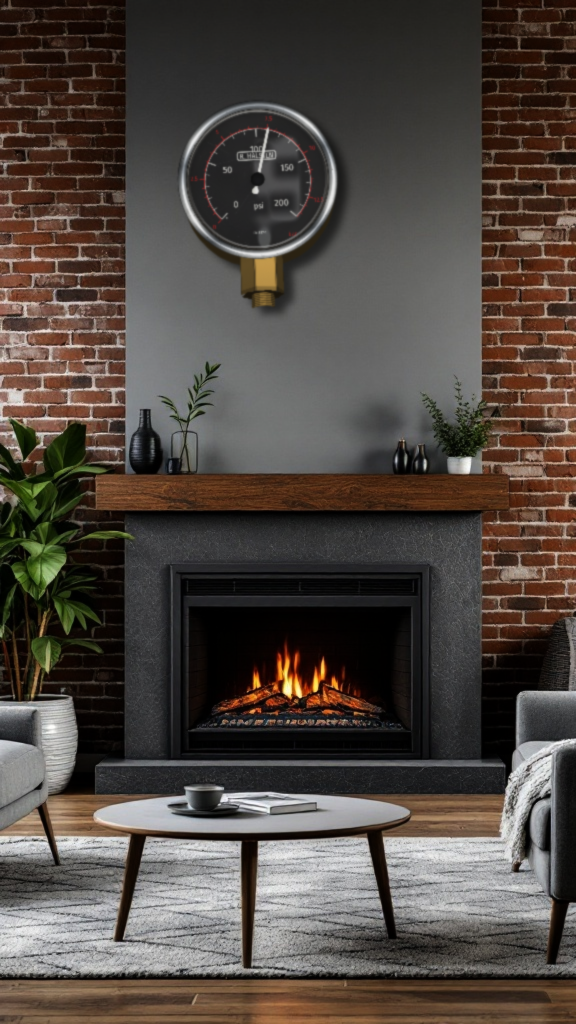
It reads 110; psi
